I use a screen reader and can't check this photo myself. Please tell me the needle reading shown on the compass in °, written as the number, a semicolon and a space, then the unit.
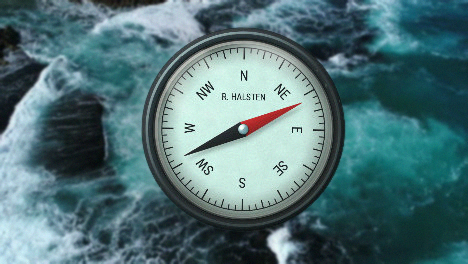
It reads 65; °
